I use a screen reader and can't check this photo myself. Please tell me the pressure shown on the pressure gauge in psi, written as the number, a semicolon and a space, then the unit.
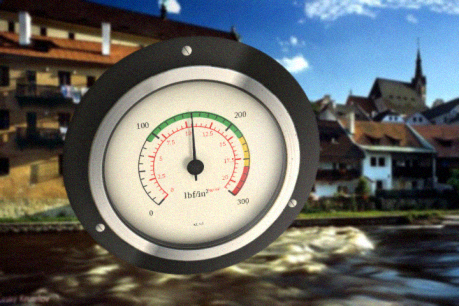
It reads 150; psi
